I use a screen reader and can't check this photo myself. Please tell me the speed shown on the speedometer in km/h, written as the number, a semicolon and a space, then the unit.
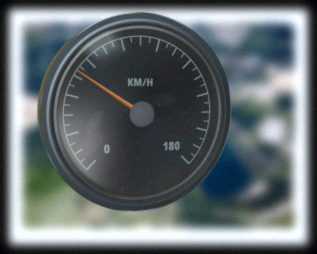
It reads 52.5; km/h
